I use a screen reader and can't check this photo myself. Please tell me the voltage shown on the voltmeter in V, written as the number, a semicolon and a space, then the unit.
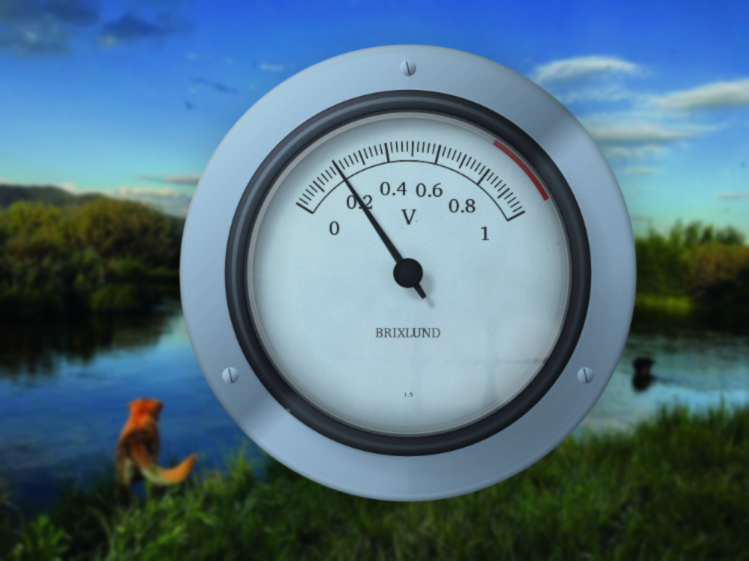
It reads 0.2; V
